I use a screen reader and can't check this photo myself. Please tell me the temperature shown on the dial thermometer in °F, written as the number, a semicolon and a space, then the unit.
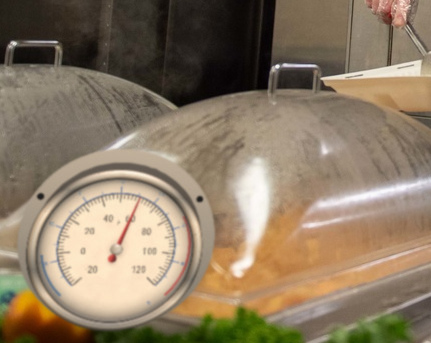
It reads 60; °F
